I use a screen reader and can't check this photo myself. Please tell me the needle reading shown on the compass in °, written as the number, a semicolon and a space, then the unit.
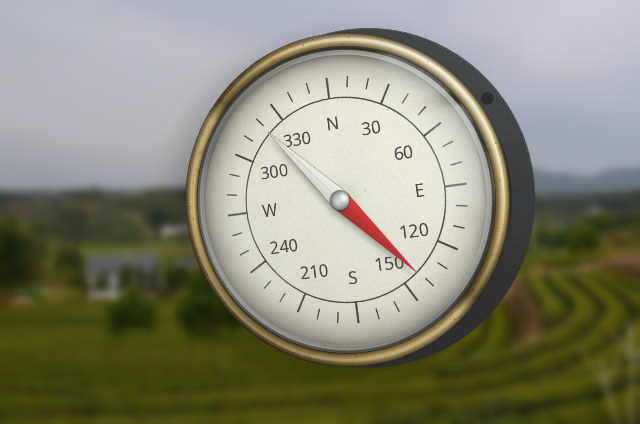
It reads 140; °
